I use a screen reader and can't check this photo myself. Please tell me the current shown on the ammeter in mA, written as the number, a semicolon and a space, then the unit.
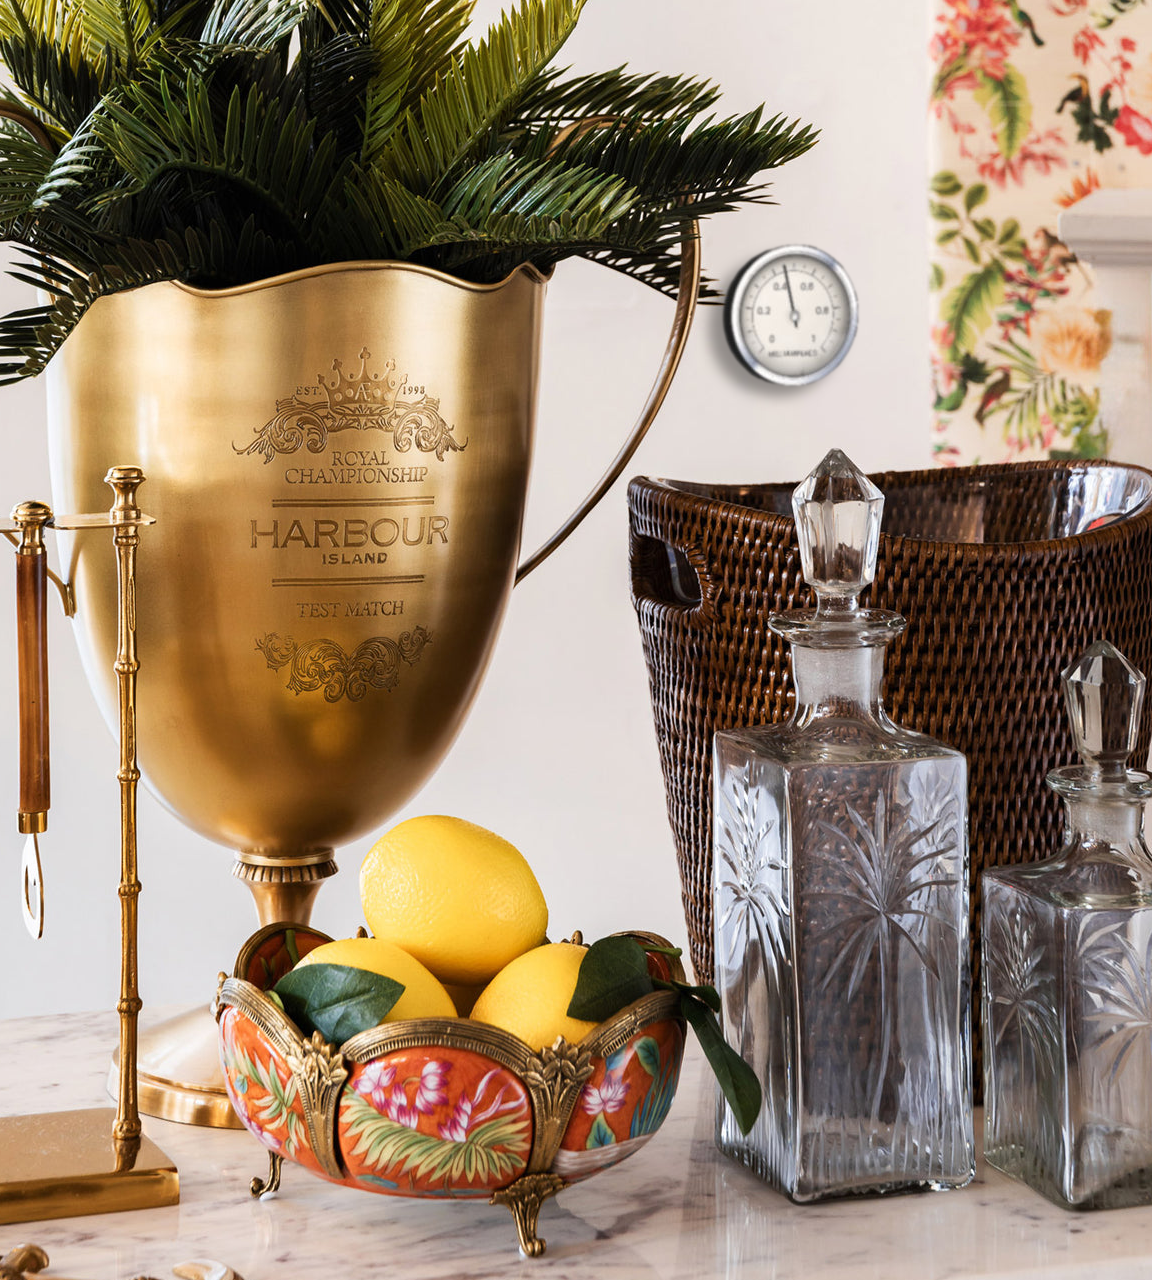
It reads 0.45; mA
